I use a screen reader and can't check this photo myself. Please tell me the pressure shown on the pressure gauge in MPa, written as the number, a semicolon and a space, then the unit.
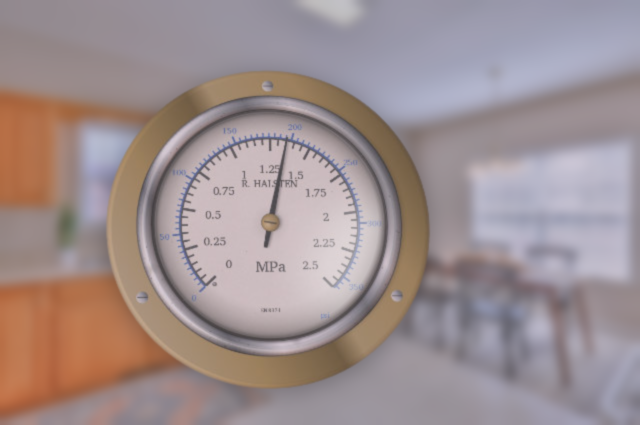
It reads 1.35; MPa
